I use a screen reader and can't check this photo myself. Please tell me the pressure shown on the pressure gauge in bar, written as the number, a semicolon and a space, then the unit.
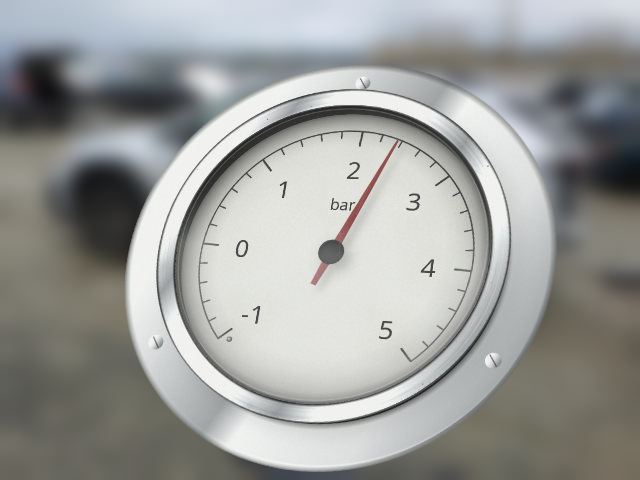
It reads 2.4; bar
